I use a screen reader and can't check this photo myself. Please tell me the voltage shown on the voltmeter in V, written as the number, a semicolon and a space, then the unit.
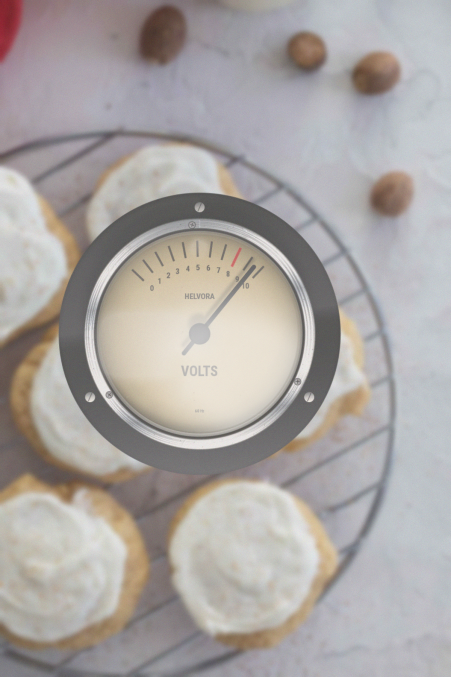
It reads 9.5; V
